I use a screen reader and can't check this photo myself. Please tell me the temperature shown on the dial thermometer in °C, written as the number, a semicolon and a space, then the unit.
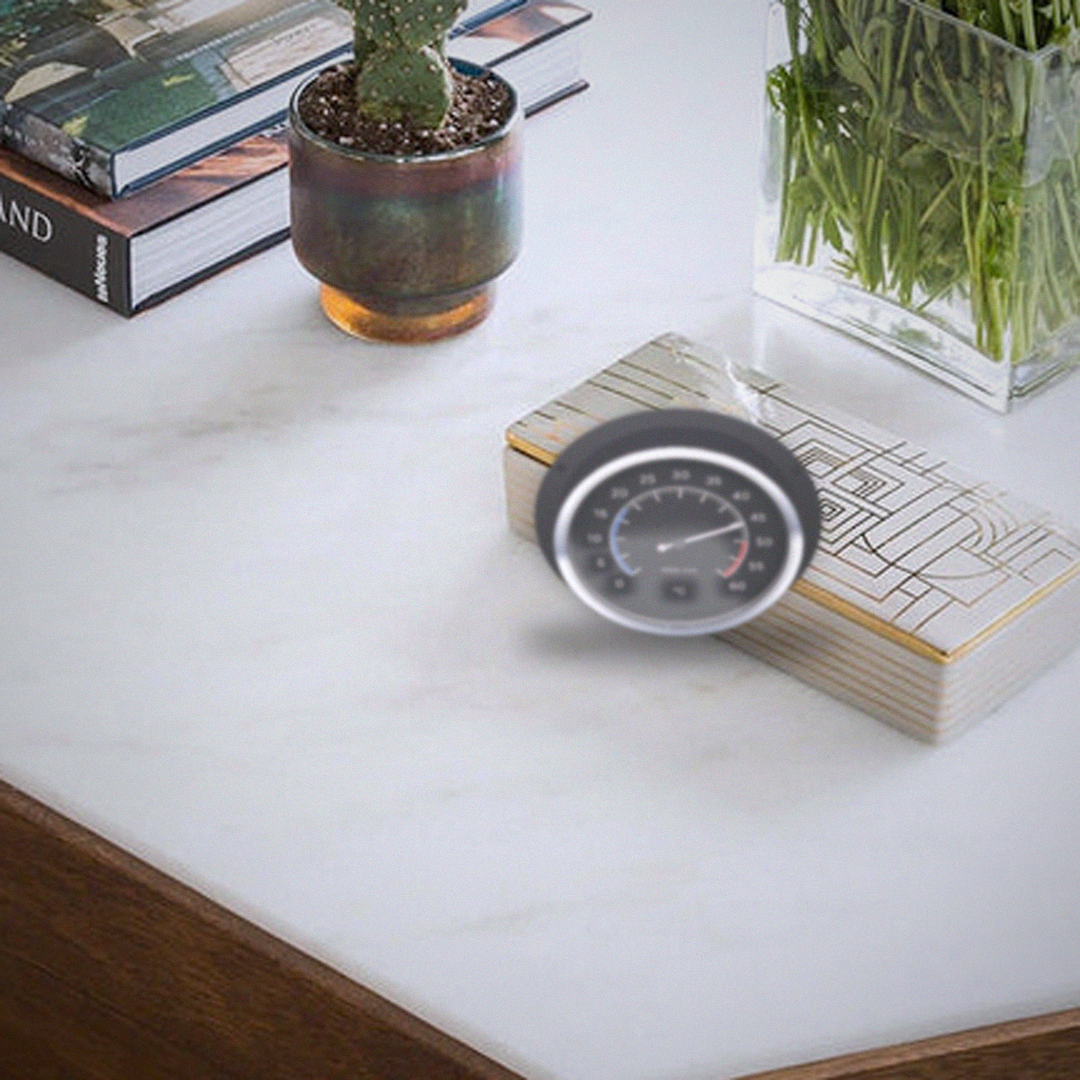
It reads 45; °C
